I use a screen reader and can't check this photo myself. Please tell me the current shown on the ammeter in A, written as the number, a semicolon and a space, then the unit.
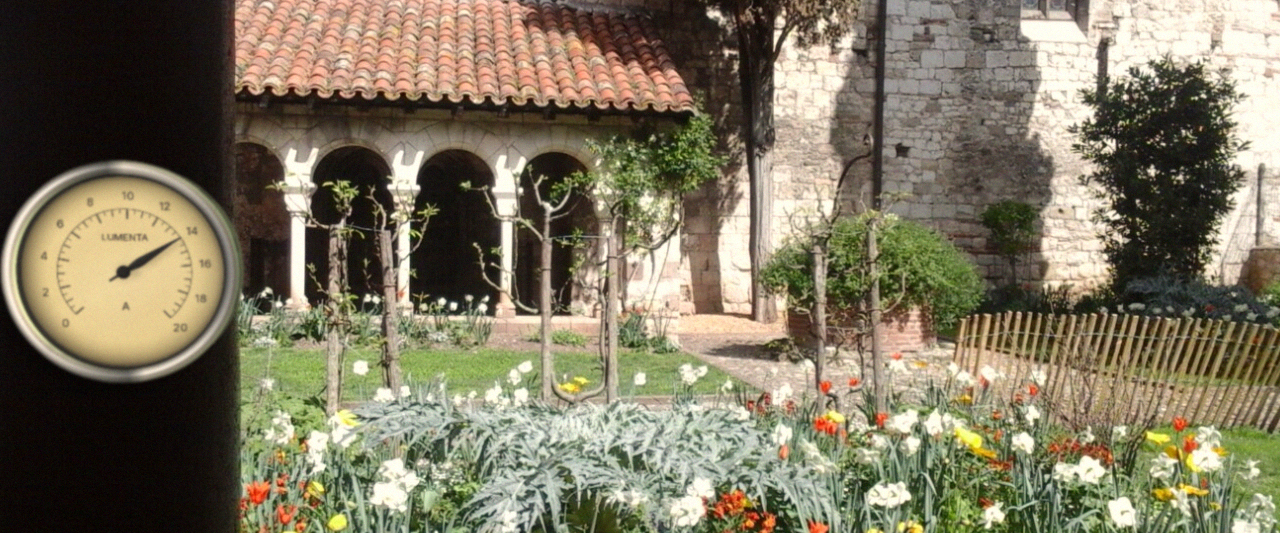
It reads 14; A
